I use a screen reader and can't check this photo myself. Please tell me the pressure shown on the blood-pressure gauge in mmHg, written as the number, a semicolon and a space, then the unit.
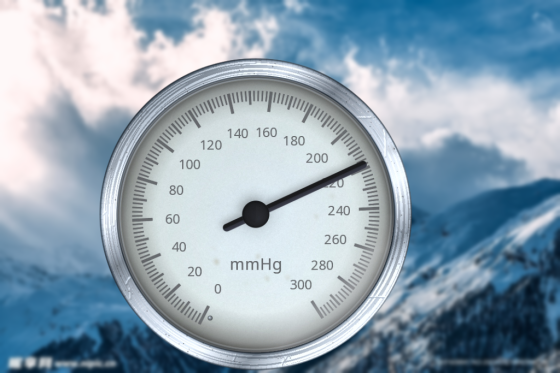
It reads 218; mmHg
